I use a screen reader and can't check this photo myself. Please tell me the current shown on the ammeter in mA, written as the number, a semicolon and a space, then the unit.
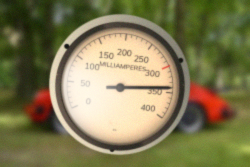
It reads 340; mA
